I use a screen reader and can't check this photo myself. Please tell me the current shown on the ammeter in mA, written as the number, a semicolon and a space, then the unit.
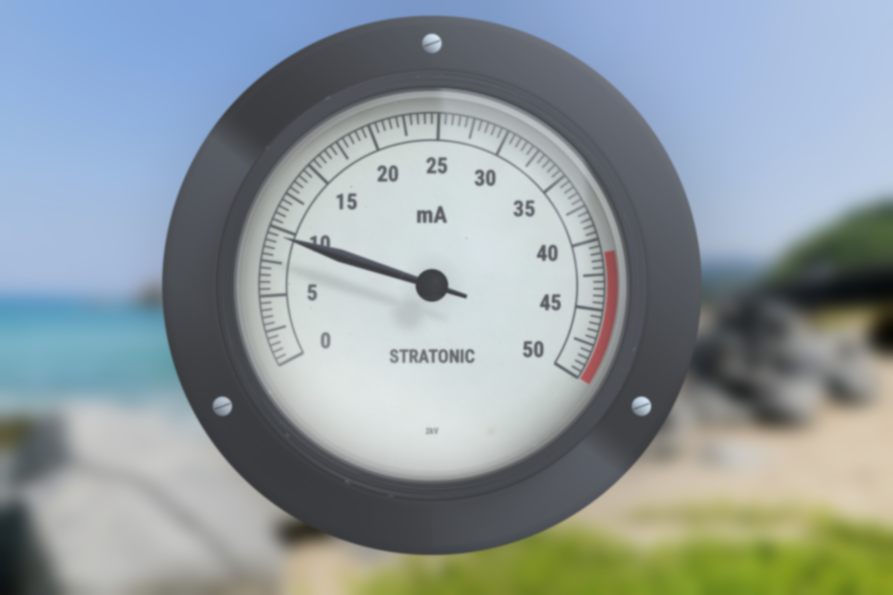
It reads 9.5; mA
